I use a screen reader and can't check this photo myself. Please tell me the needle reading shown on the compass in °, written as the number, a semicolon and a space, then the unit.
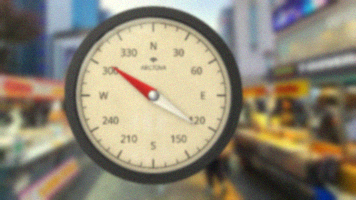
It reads 305; °
